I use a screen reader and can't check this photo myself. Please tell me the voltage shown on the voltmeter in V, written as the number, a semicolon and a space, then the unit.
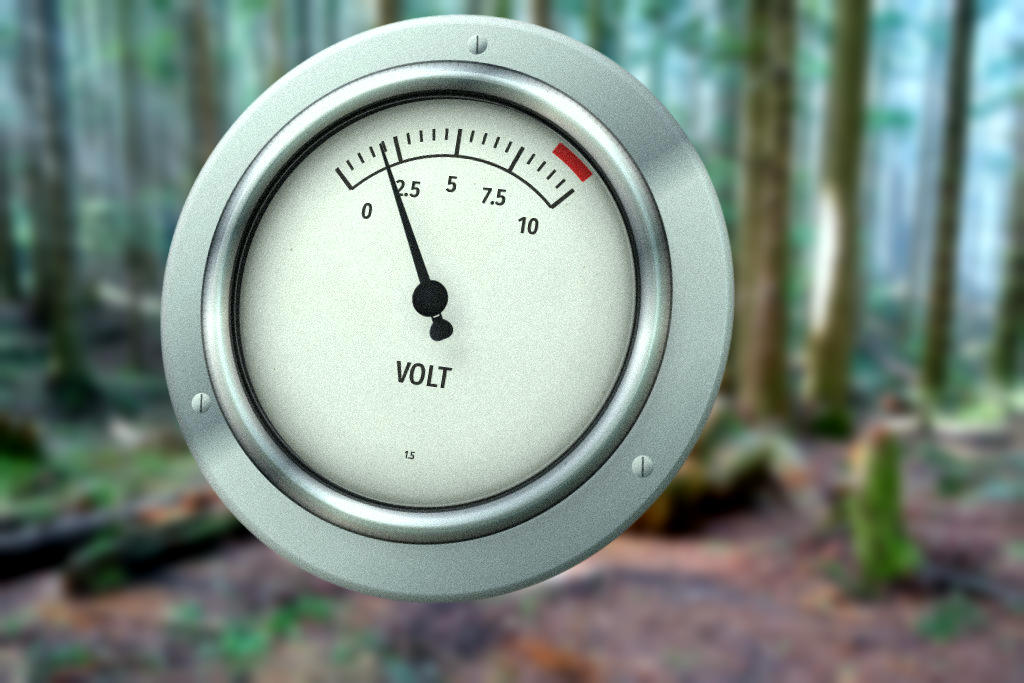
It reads 2; V
